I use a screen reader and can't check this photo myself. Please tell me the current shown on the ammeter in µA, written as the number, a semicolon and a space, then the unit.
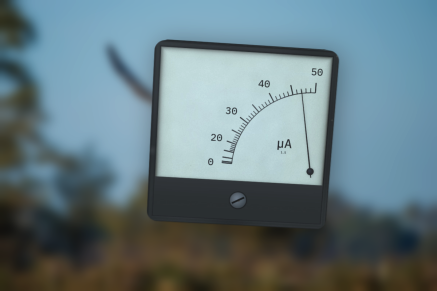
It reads 47; µA
